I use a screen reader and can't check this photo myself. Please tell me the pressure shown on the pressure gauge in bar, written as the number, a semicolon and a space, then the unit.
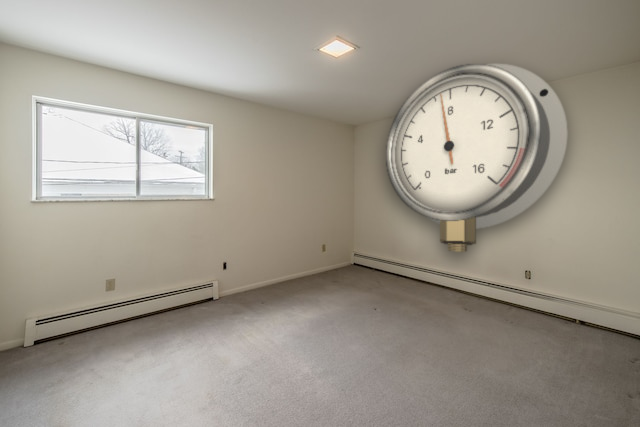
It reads 7.5; bar
